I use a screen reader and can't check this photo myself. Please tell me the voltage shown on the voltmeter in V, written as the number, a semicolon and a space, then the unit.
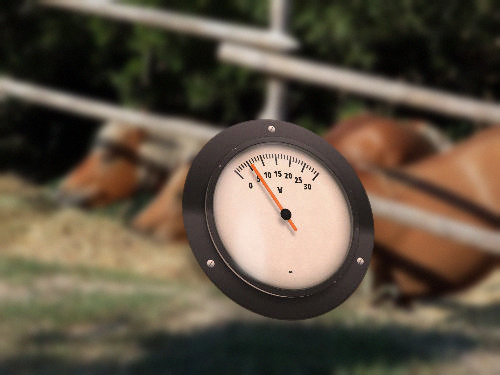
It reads 5; V
